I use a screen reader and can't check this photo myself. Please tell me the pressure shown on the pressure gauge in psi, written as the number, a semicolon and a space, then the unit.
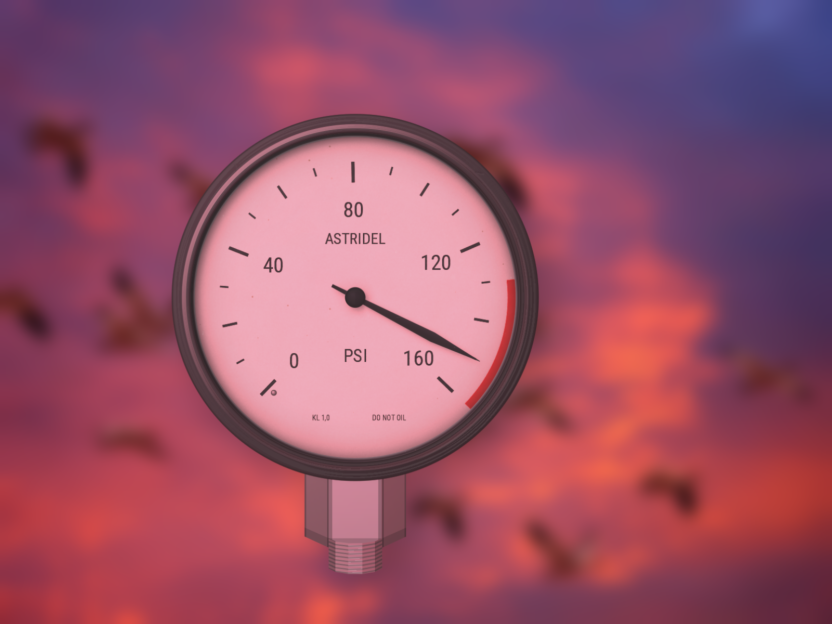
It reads 150; psi
